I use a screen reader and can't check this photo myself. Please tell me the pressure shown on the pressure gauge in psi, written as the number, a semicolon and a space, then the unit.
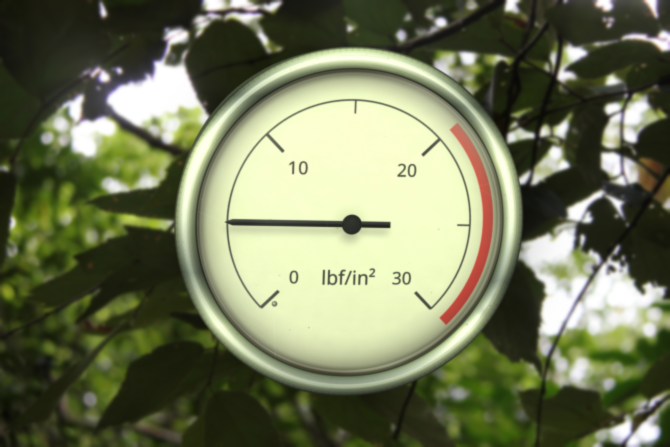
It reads 5; psi
